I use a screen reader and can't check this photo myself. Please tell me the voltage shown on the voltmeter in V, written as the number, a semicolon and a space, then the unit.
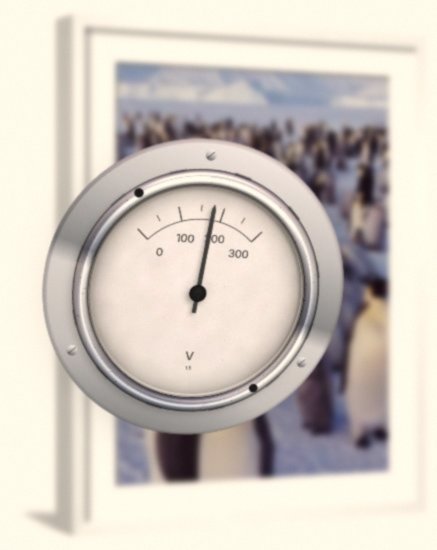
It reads 175; V
